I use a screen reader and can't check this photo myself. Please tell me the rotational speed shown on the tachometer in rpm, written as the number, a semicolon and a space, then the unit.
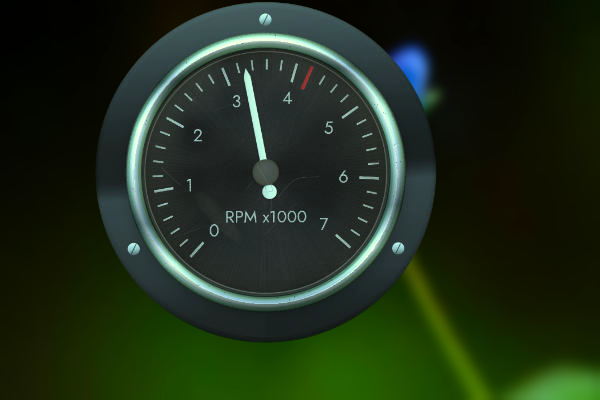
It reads 3300; rpm
